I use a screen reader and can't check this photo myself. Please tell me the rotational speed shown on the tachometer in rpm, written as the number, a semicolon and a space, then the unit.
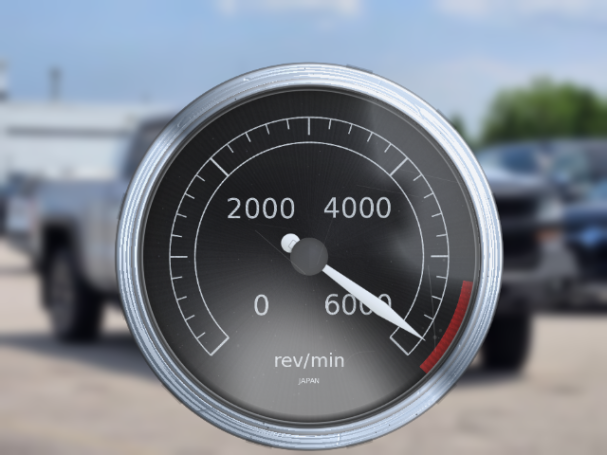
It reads 5800; rpm
